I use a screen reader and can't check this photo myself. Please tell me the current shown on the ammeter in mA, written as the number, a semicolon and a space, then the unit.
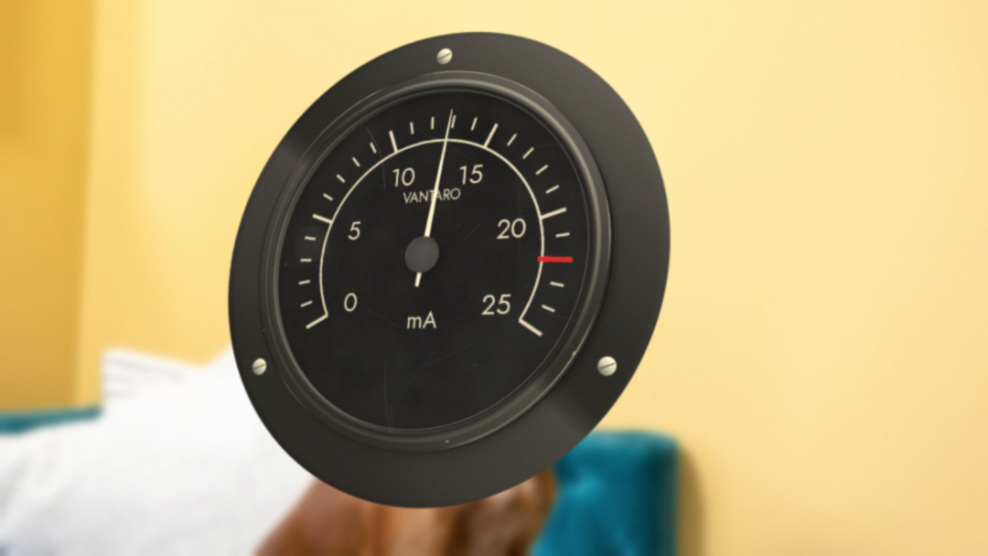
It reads 13; mA
